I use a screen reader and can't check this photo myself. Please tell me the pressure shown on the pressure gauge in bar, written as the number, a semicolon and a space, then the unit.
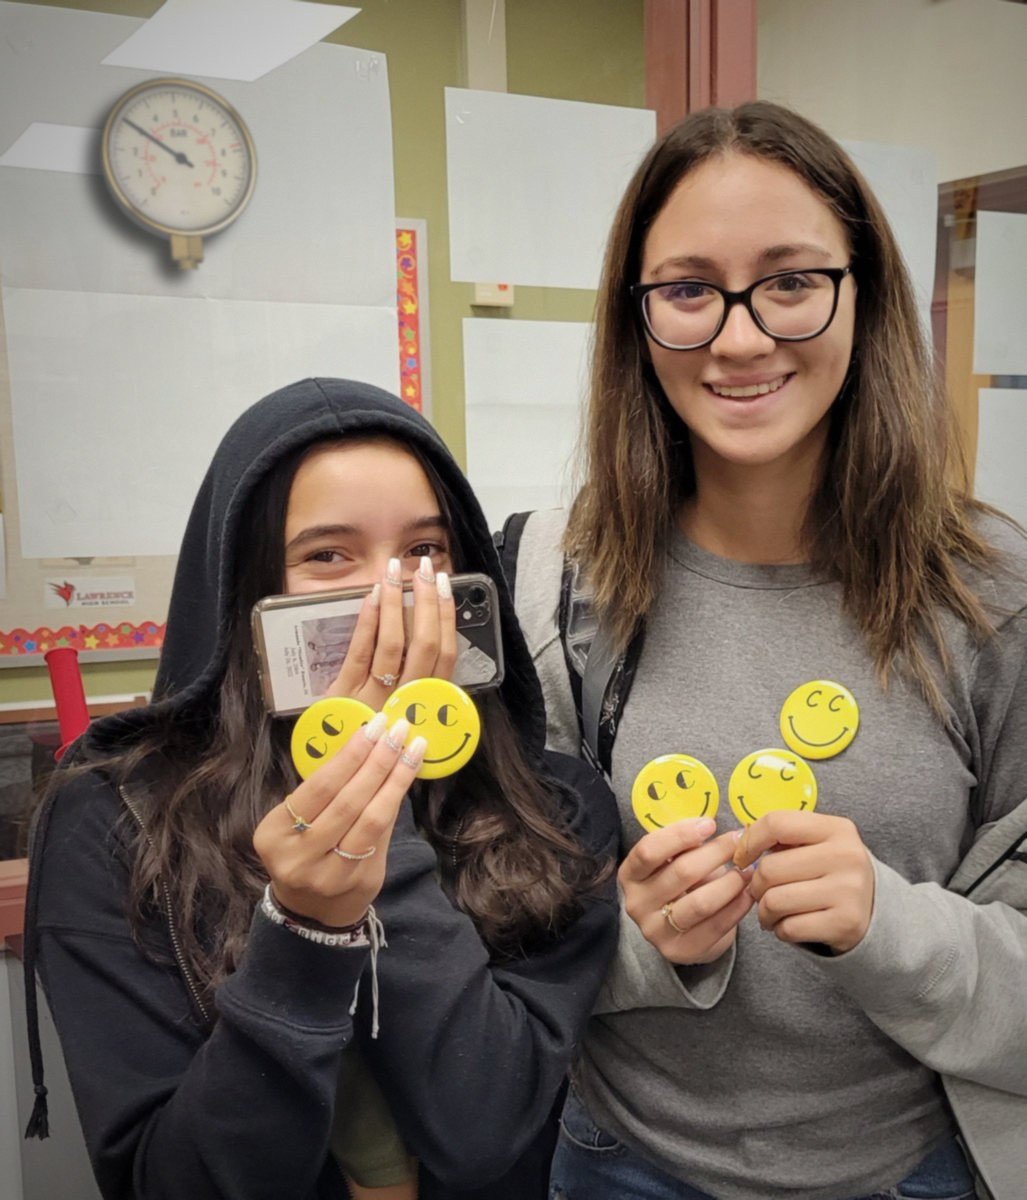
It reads 3; bar
